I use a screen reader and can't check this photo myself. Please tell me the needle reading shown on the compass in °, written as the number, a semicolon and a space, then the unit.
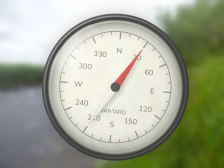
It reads 30; °
